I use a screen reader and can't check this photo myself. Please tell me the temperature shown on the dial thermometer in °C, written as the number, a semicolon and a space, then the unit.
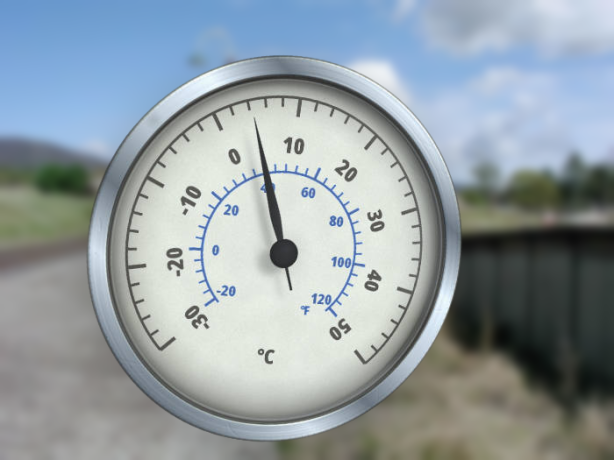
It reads 4; °C
